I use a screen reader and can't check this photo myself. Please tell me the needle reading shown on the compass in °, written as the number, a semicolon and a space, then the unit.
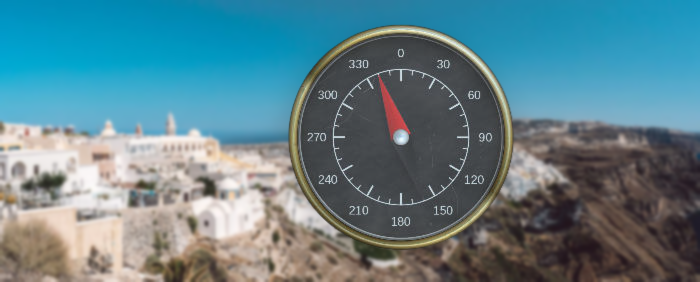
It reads 340; °
